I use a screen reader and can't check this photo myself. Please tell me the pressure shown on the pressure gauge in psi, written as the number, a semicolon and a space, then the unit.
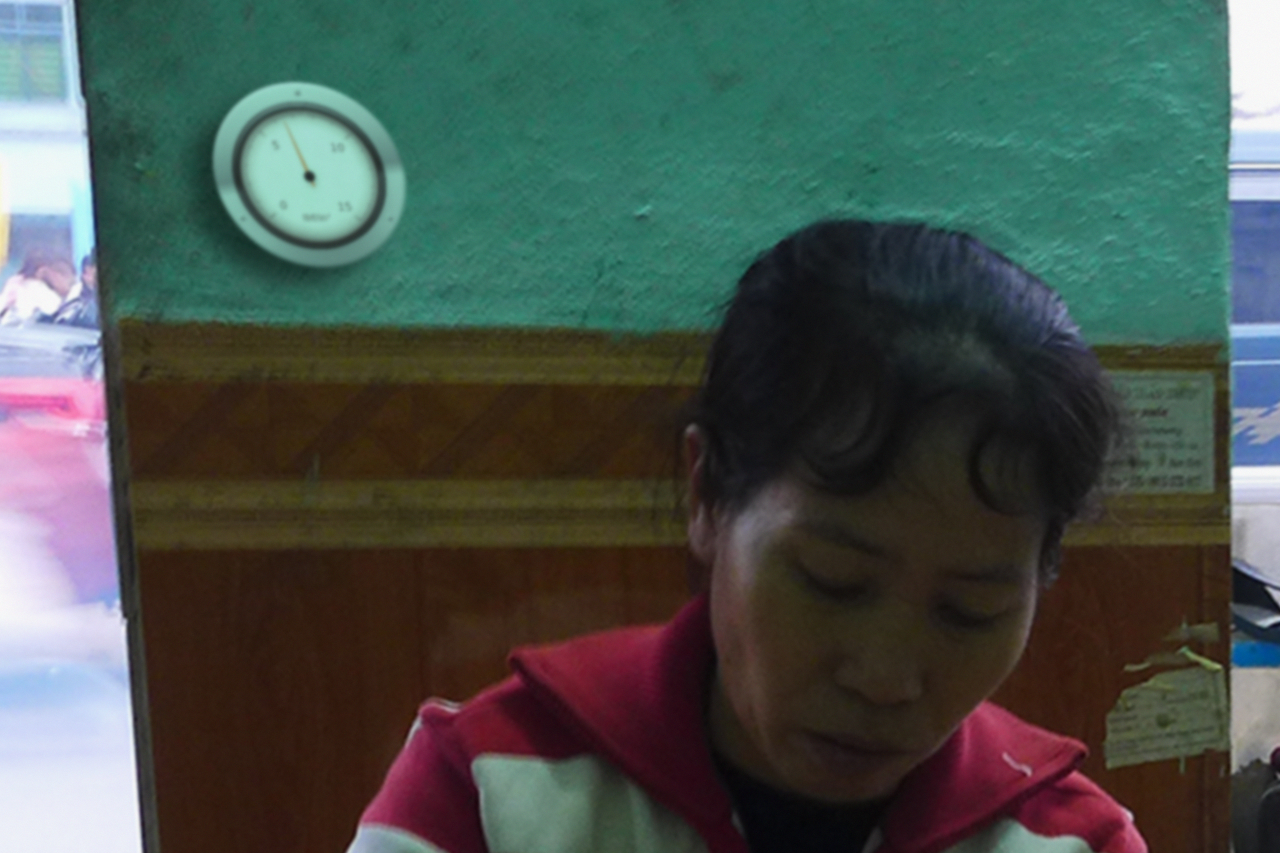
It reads 6.5; psi
